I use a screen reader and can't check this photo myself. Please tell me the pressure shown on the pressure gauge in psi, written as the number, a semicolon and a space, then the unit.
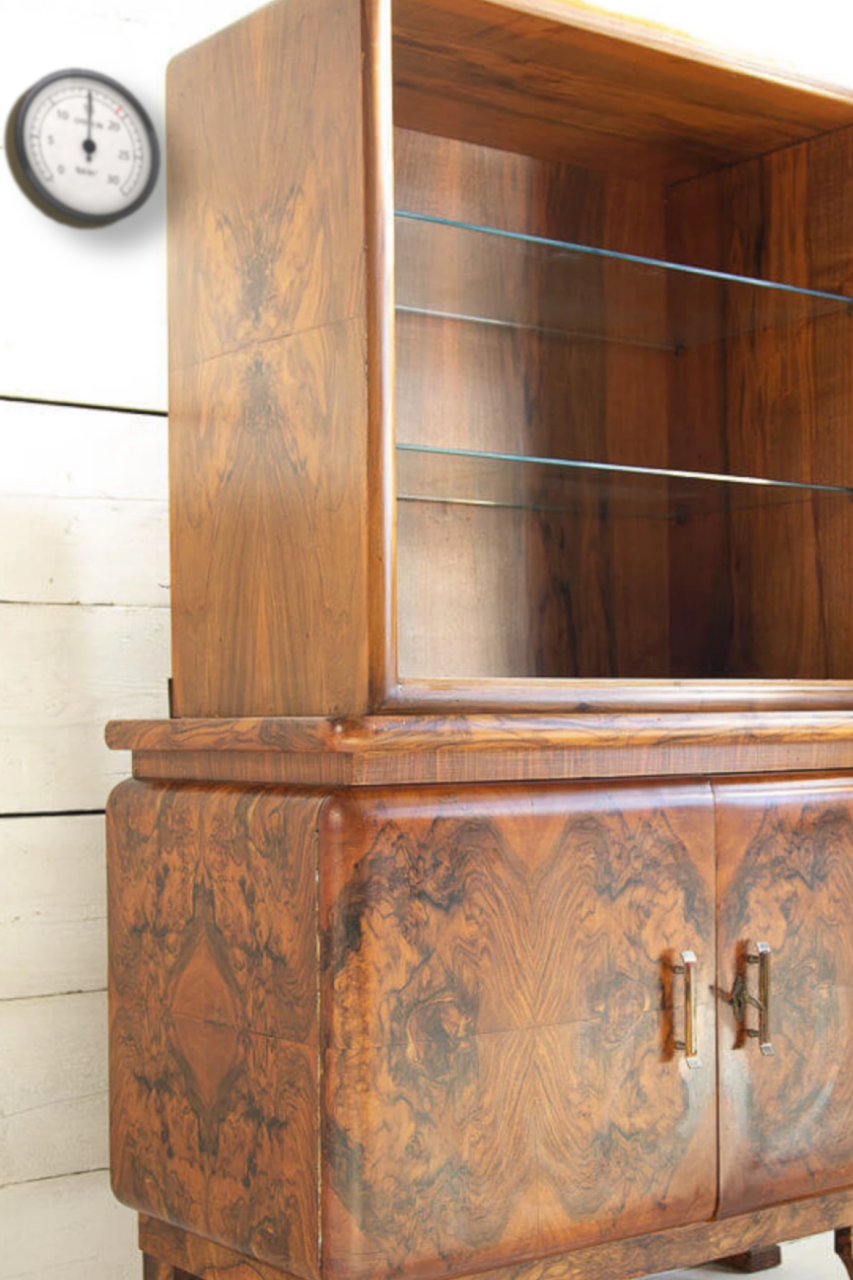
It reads 15; psi
